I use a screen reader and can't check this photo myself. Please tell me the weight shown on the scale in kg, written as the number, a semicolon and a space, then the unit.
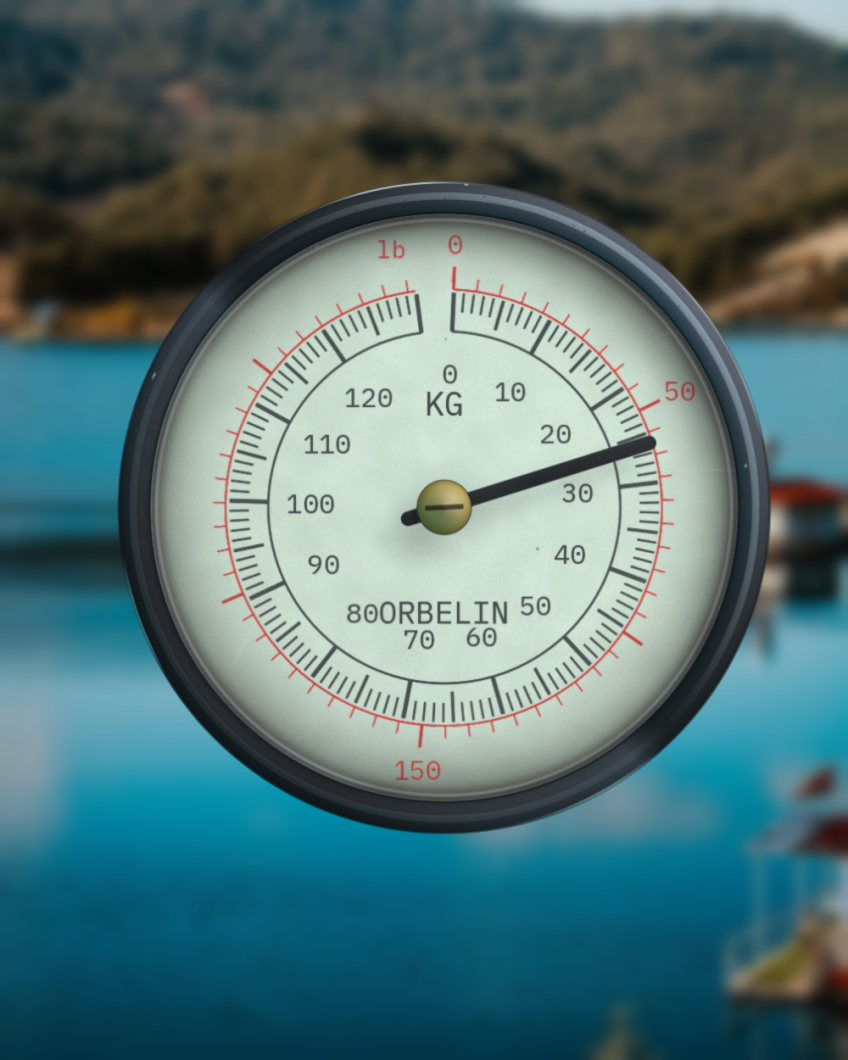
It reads 26; kg
